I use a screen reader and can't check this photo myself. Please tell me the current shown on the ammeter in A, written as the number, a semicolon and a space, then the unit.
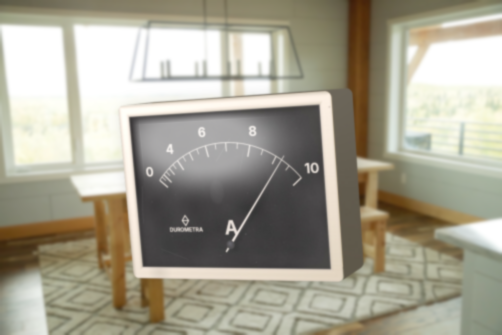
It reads 9.25; A
